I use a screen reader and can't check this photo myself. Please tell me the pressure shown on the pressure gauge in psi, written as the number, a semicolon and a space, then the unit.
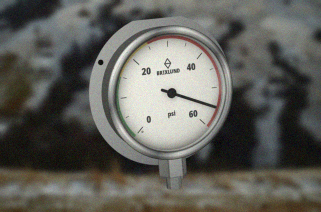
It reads 55; psi
